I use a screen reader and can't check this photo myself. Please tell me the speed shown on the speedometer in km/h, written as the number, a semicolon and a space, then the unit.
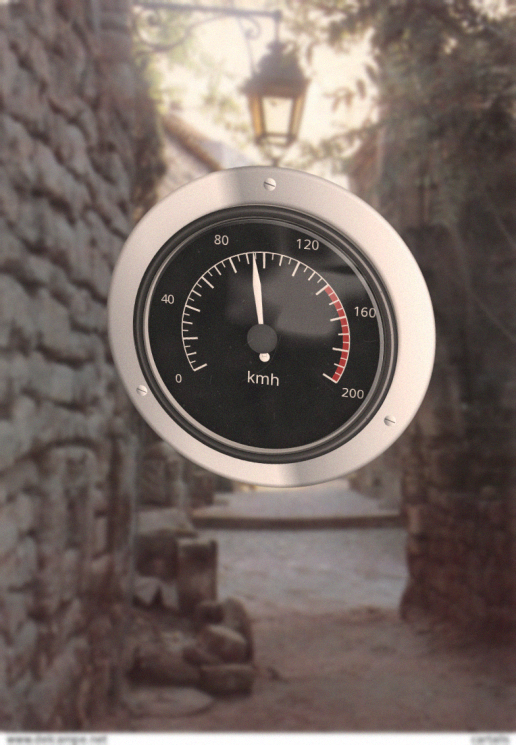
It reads 95; km/h
